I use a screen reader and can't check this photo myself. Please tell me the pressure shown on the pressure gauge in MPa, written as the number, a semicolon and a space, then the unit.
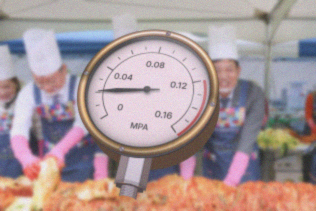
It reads 0.02; MPa
